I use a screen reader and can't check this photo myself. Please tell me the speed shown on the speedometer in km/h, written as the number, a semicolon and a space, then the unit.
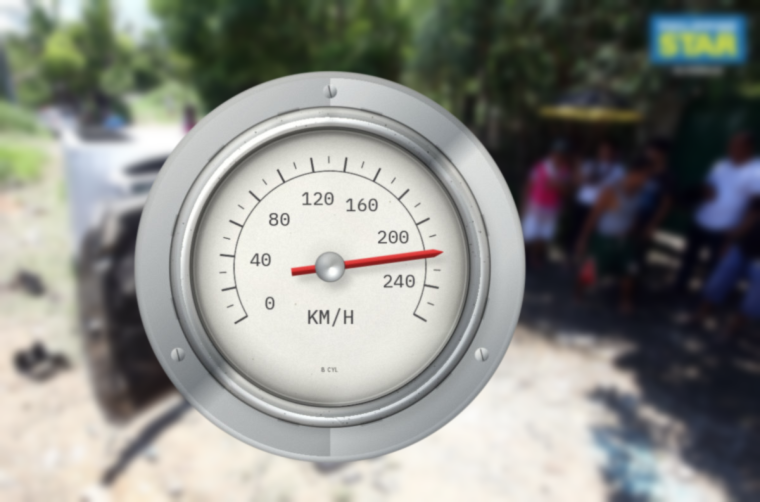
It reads 220; km/h
